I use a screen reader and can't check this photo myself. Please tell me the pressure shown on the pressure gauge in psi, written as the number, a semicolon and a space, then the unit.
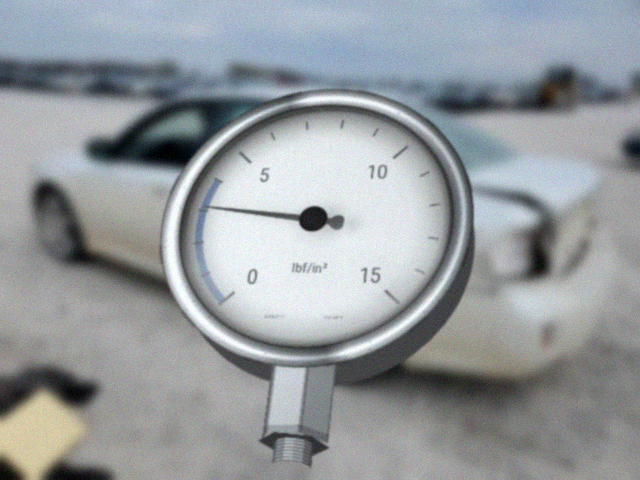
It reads 3; psi
